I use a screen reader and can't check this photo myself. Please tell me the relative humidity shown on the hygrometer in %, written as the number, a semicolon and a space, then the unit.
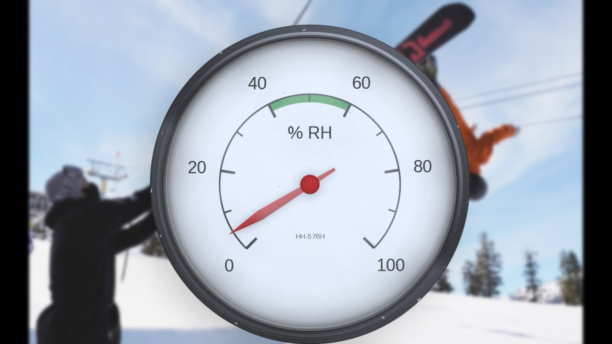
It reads 5; %
